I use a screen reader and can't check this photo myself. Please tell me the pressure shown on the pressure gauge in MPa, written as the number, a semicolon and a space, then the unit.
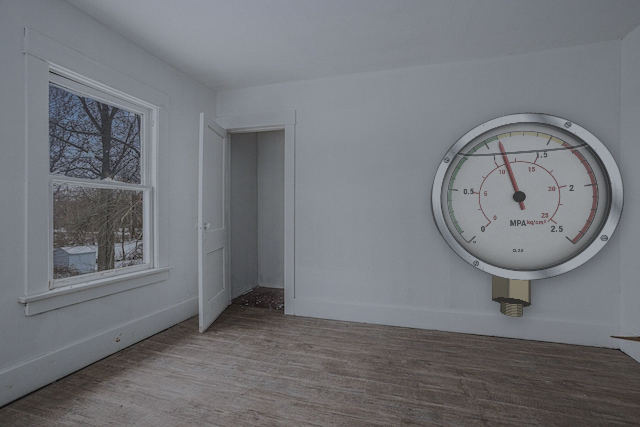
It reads 1.1; MPa
